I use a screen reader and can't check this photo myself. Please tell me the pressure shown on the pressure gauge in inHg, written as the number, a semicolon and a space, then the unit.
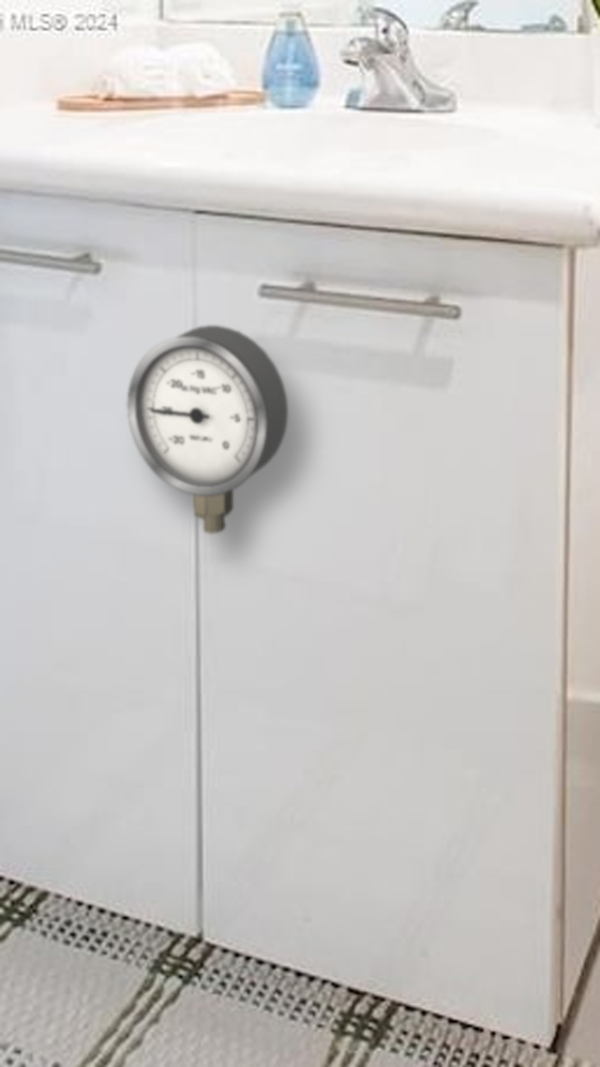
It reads -25; inHg
